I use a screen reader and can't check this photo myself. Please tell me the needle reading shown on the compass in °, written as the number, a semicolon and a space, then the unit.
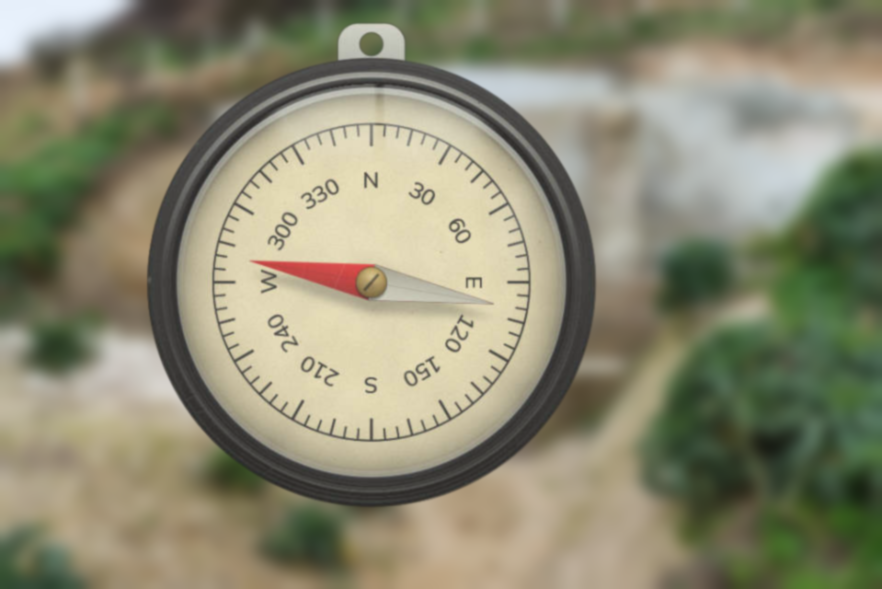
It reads 280; °
